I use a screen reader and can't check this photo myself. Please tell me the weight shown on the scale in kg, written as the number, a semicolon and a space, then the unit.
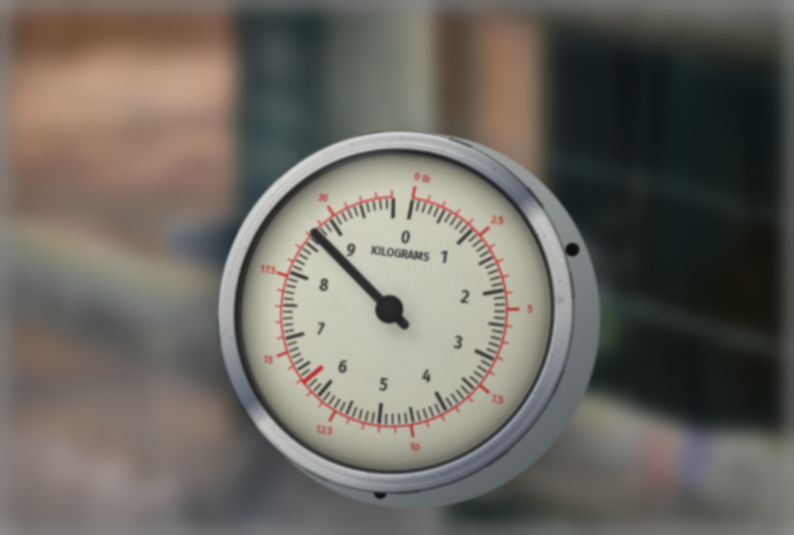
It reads 8.7; kg
